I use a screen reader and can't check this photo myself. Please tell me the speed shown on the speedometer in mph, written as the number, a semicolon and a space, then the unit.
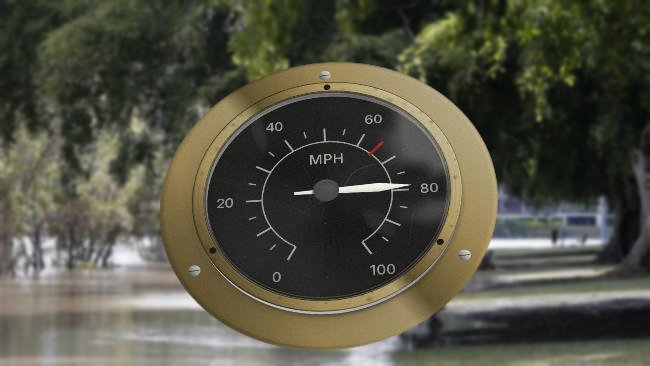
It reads 80; mph
